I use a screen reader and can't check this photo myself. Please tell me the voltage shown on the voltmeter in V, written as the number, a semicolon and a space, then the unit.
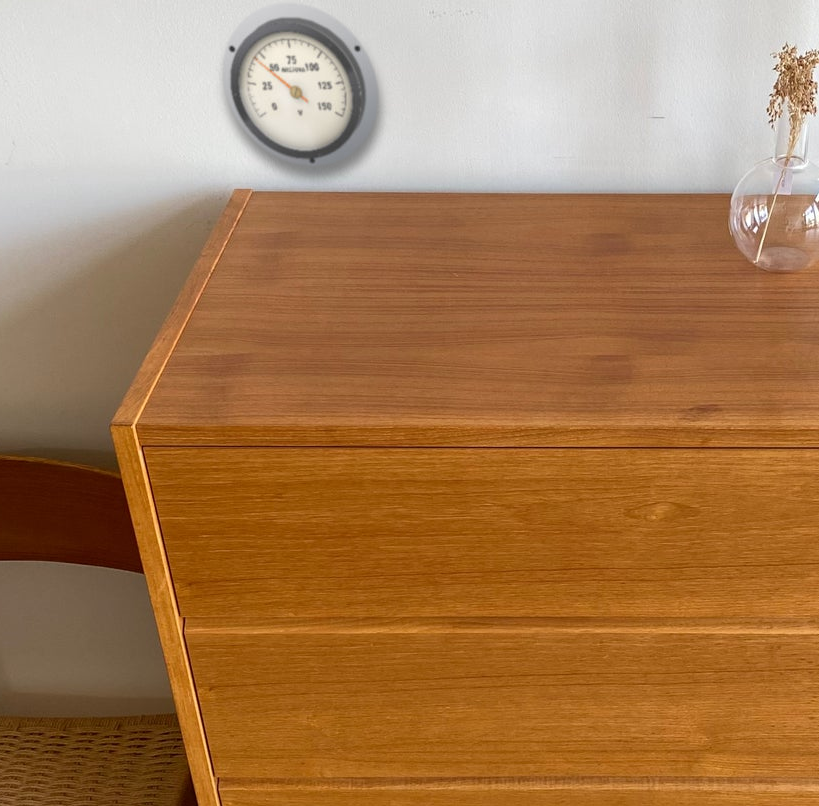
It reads 45; V
